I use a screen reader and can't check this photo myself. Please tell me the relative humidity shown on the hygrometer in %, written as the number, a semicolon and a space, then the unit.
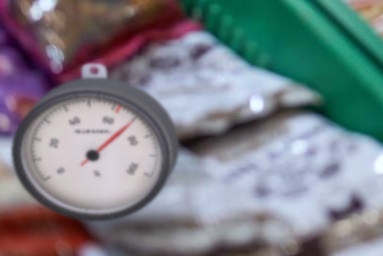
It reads 70; %
